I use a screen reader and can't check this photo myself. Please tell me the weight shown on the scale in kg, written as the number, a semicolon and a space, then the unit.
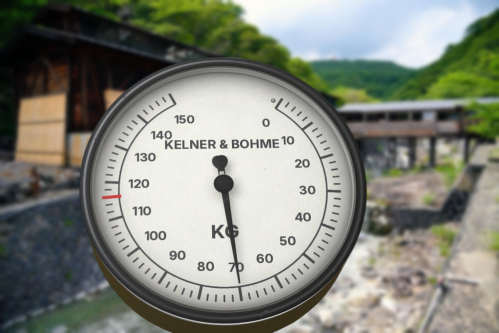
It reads 70; kg
